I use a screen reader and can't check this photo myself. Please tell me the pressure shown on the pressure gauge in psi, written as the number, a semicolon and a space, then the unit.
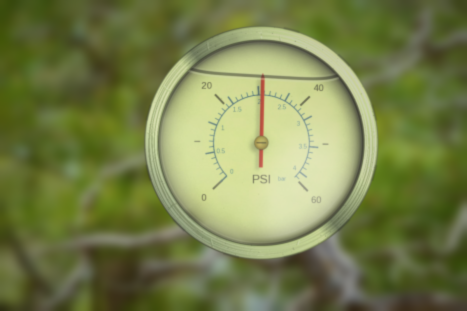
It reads 30; psi
